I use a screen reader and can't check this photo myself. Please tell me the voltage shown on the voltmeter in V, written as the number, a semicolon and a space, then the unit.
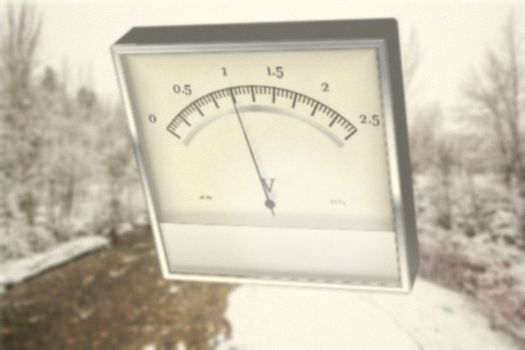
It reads 1; V
